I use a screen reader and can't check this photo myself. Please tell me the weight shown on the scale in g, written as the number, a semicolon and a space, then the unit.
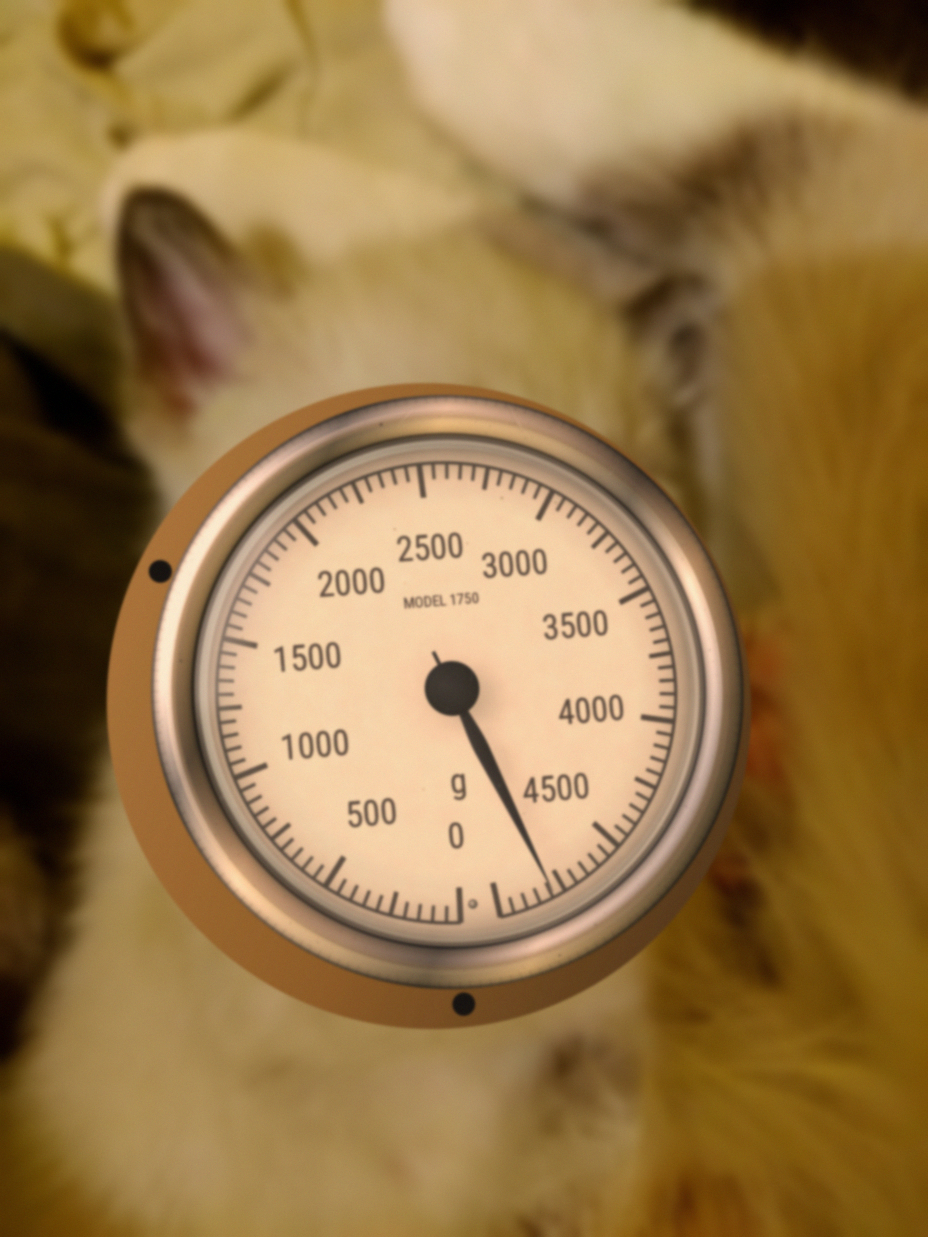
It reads 4800; g
